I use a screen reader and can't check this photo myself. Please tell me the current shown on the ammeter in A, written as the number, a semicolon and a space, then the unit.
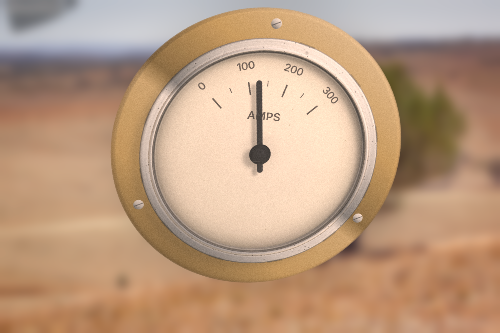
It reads 125; A
